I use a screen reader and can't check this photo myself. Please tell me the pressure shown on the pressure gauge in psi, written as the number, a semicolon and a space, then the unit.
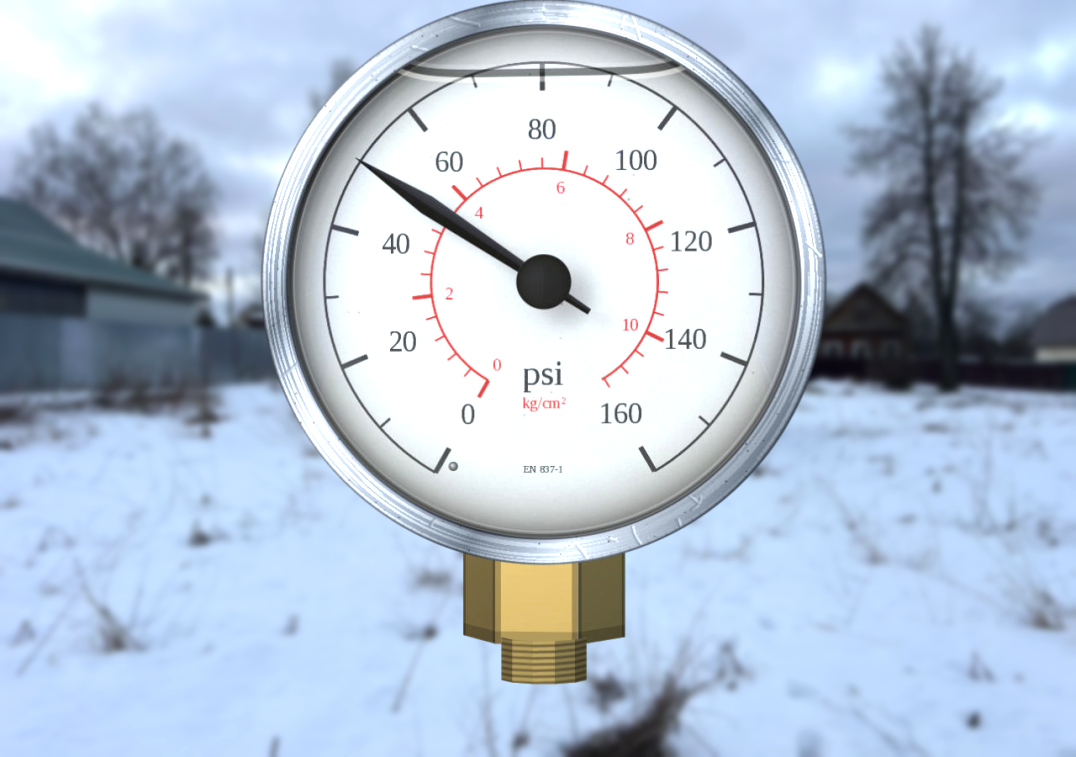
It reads 50; psi
